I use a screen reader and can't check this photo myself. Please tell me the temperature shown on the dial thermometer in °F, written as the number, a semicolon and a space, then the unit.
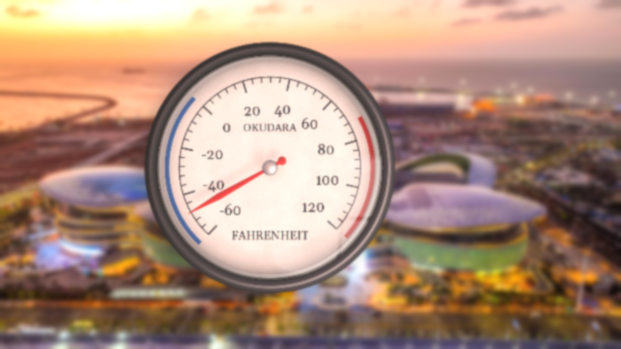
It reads -48; °F
